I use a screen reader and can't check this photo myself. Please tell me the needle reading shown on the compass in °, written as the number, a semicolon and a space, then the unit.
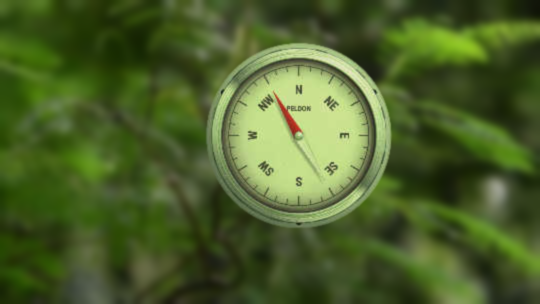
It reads 330; °
